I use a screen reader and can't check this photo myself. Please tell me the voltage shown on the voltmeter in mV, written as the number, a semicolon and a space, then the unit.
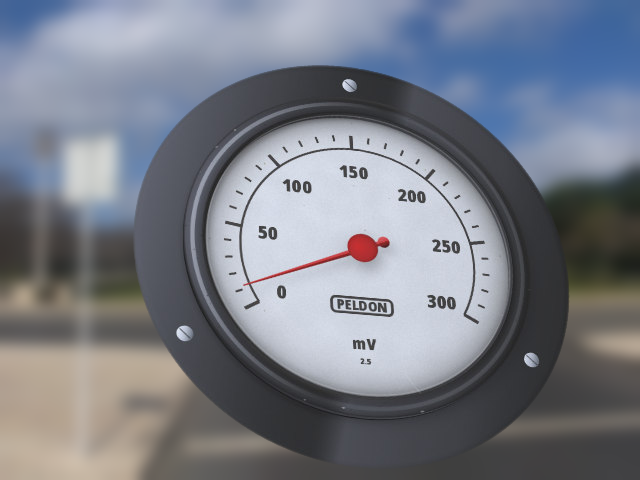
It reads 10; mV
